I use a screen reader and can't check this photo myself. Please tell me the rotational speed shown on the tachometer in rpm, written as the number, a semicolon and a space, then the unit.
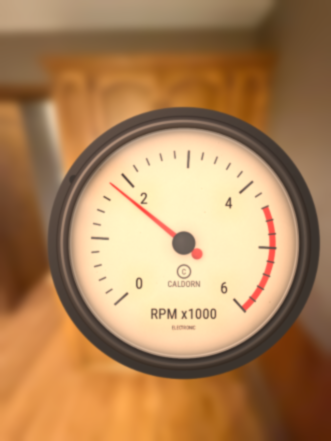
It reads 1800; rpm
